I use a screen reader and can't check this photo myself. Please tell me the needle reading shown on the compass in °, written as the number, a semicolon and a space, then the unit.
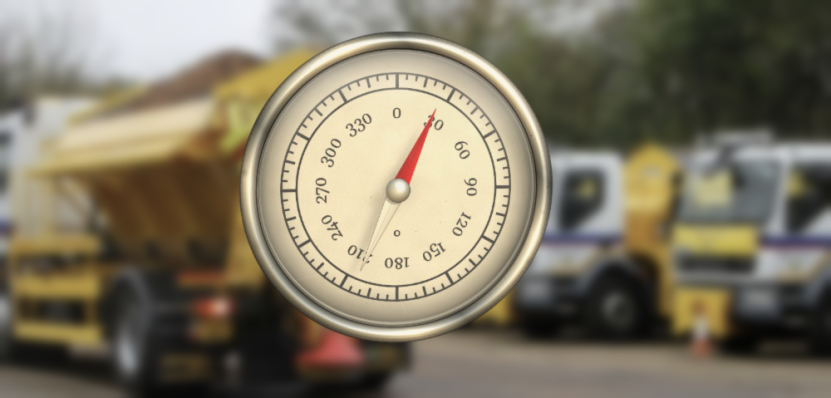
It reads 25; °
